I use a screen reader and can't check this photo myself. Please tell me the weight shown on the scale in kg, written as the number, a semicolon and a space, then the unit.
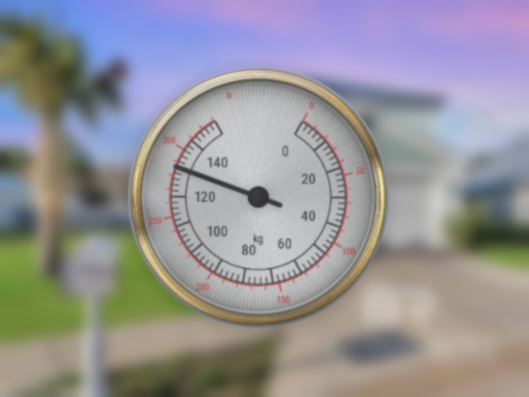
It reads 130; kg
